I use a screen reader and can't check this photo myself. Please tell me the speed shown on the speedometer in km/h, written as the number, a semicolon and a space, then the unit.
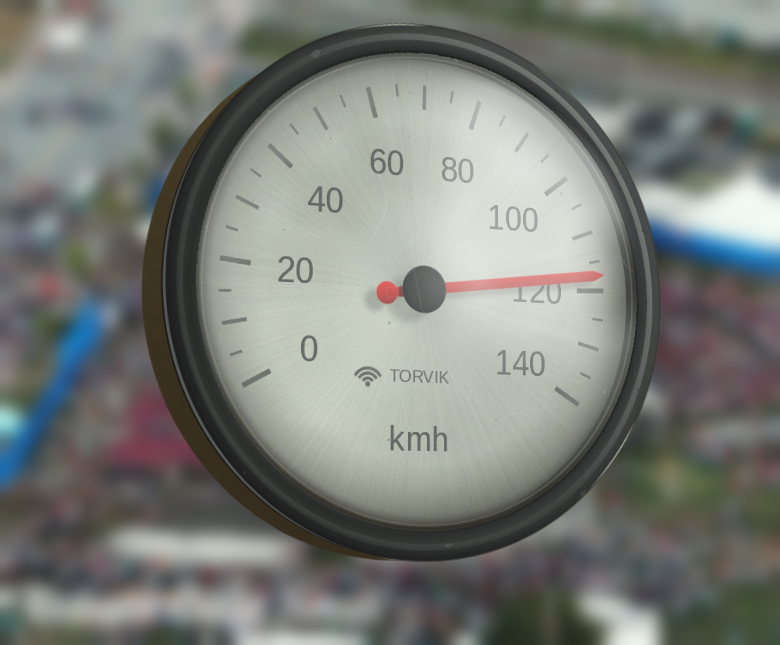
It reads 117.5; km/h
